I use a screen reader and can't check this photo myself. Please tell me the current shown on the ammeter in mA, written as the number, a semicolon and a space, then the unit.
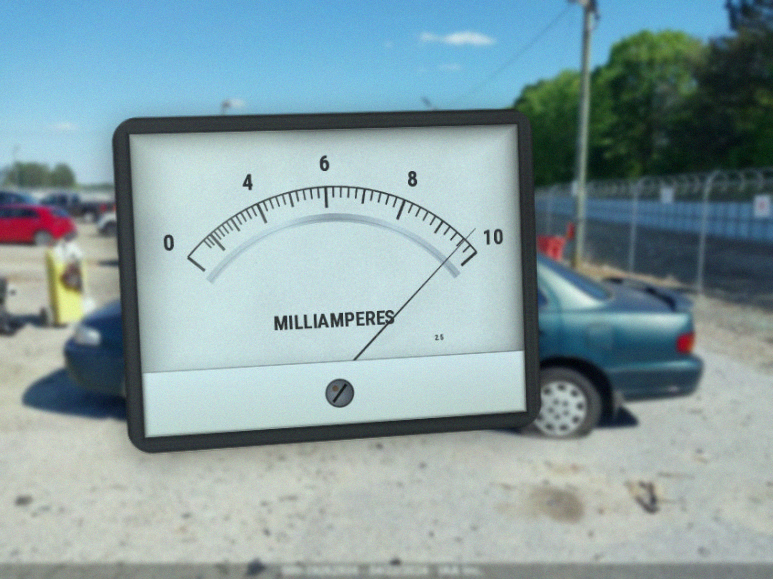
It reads 9.6; mA
